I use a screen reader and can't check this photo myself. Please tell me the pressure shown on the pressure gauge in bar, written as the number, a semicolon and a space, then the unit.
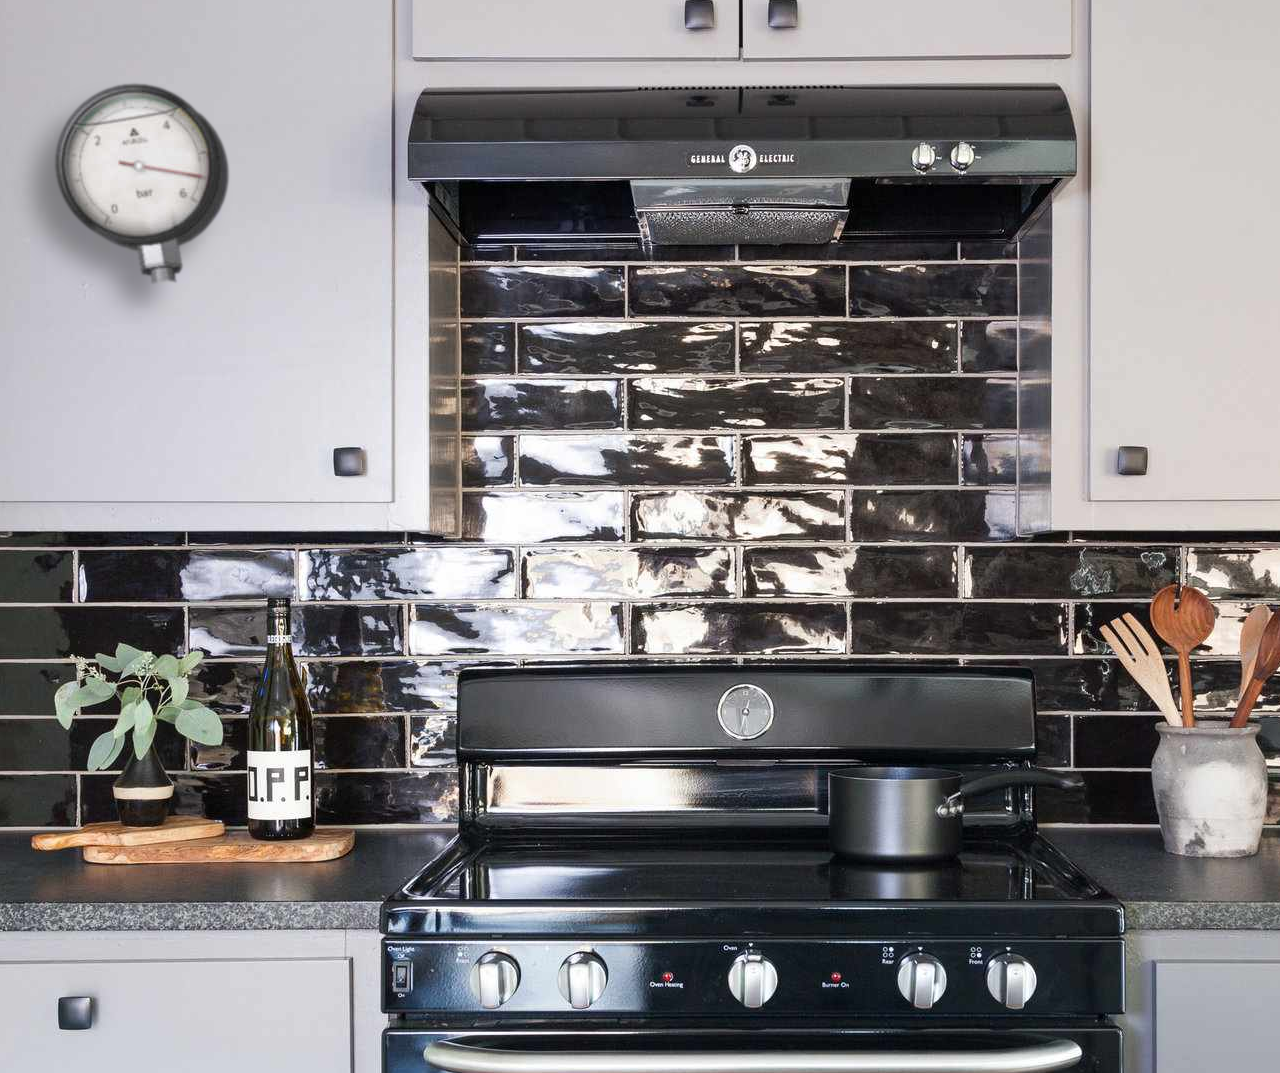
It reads 5.5; bar
